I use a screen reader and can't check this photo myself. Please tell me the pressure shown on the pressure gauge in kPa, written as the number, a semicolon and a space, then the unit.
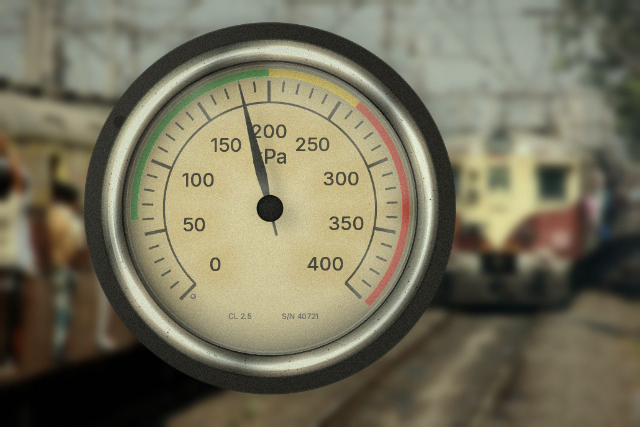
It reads 180; kPa
